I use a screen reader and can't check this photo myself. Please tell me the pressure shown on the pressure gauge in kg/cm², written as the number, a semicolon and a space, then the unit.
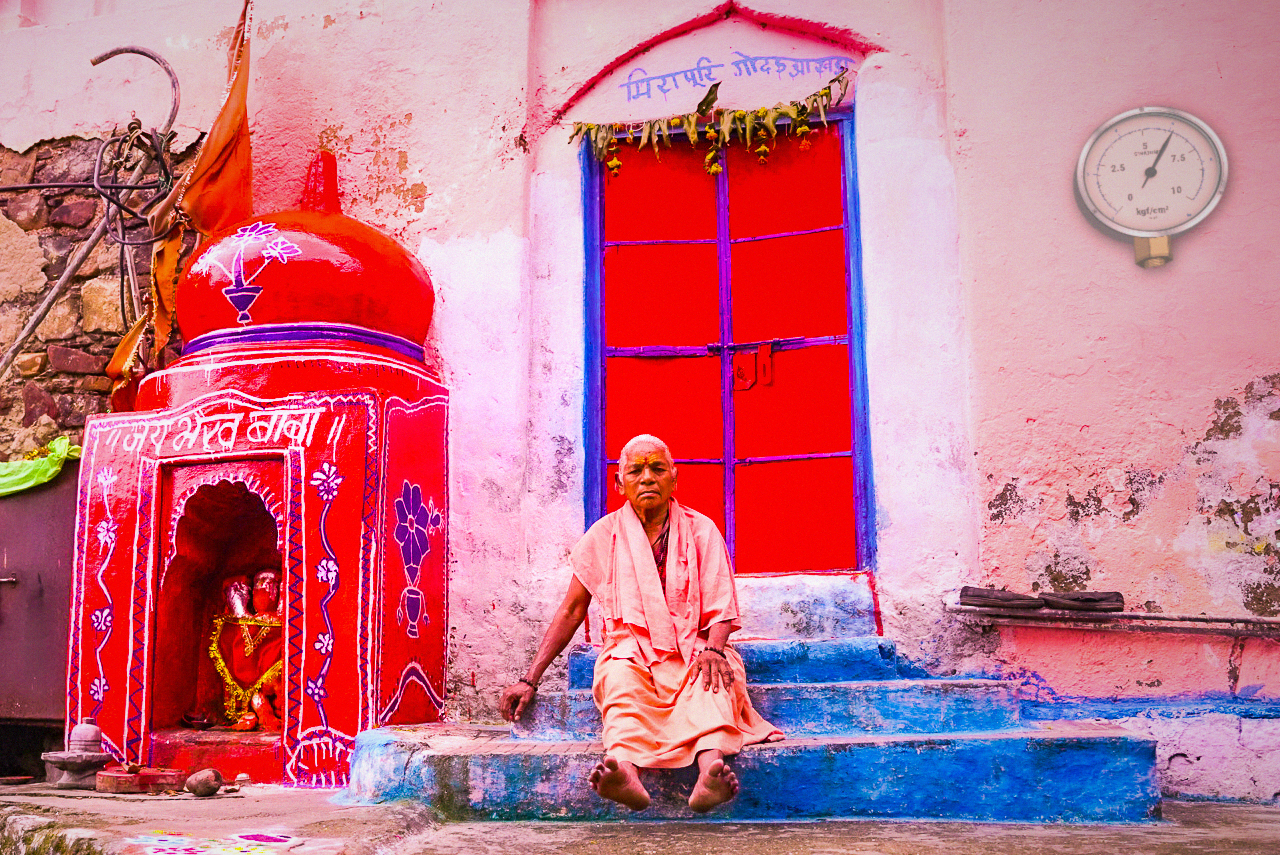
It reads 6.25; kg/cm²
